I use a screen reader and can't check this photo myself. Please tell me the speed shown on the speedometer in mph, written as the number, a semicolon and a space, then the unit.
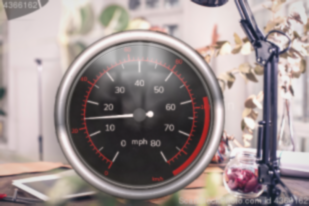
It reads 15; mph
